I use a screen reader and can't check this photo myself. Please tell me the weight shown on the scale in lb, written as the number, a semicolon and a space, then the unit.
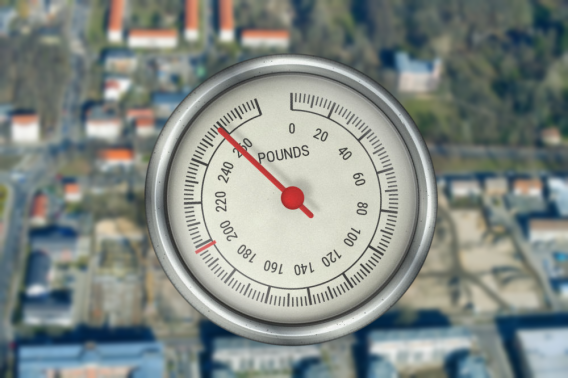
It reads 258; lb
